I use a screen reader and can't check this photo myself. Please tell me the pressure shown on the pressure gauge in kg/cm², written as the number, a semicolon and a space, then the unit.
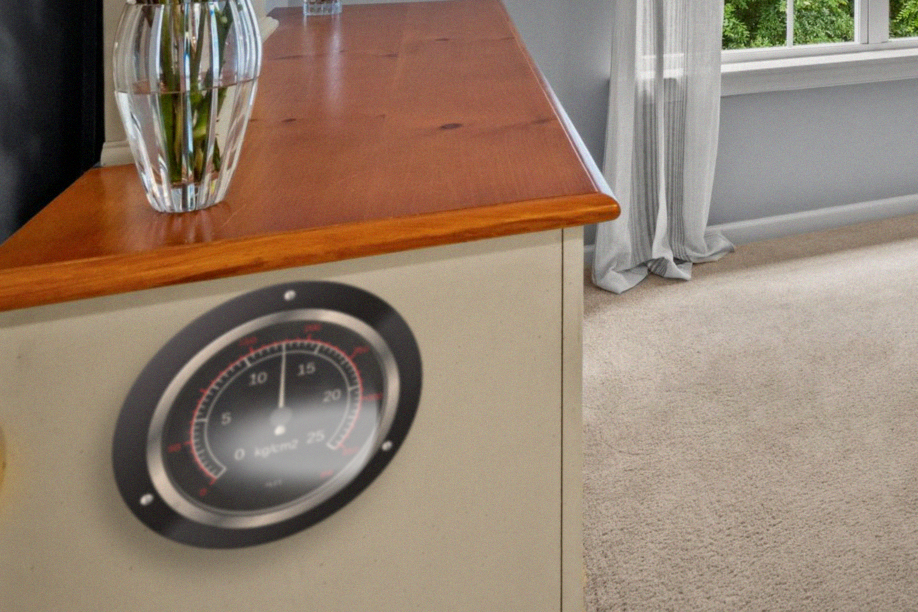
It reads 12.5; kg/cm²
